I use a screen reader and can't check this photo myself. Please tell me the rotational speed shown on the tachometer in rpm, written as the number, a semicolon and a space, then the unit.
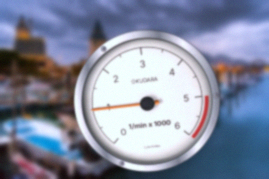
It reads 1000; rpm
